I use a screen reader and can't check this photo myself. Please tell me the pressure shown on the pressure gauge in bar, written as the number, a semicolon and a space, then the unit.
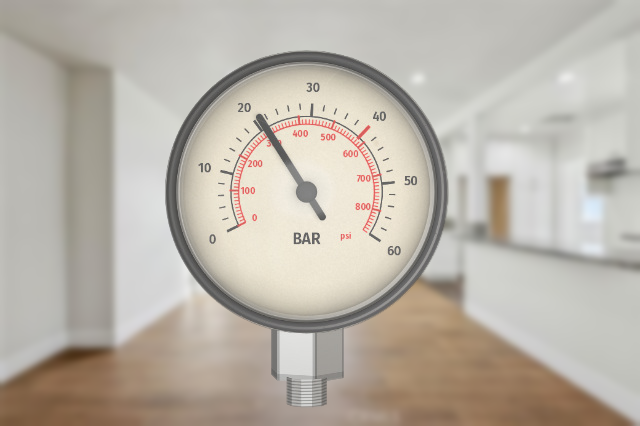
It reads 21; bar
